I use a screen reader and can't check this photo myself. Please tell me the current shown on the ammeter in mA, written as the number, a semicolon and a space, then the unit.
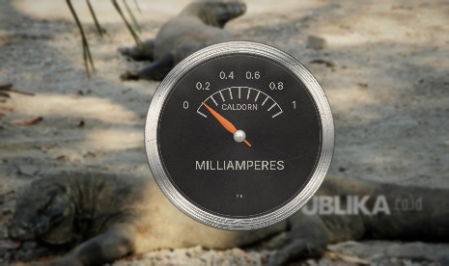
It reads 0.1; mA
